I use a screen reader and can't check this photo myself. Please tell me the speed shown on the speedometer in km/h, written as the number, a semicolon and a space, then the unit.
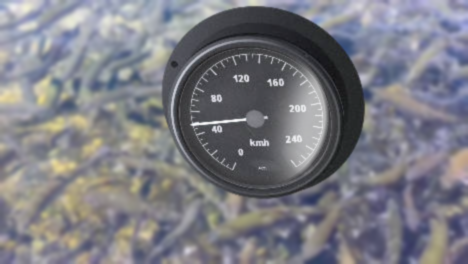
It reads 50; km/h
